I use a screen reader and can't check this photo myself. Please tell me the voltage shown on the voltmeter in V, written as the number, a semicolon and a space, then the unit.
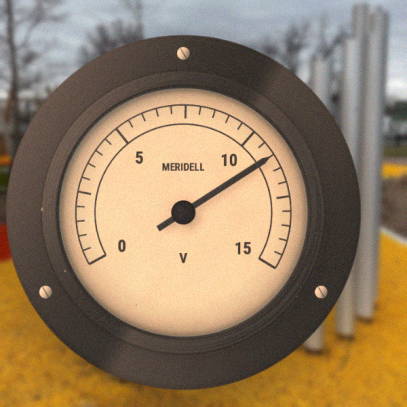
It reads 11; V
